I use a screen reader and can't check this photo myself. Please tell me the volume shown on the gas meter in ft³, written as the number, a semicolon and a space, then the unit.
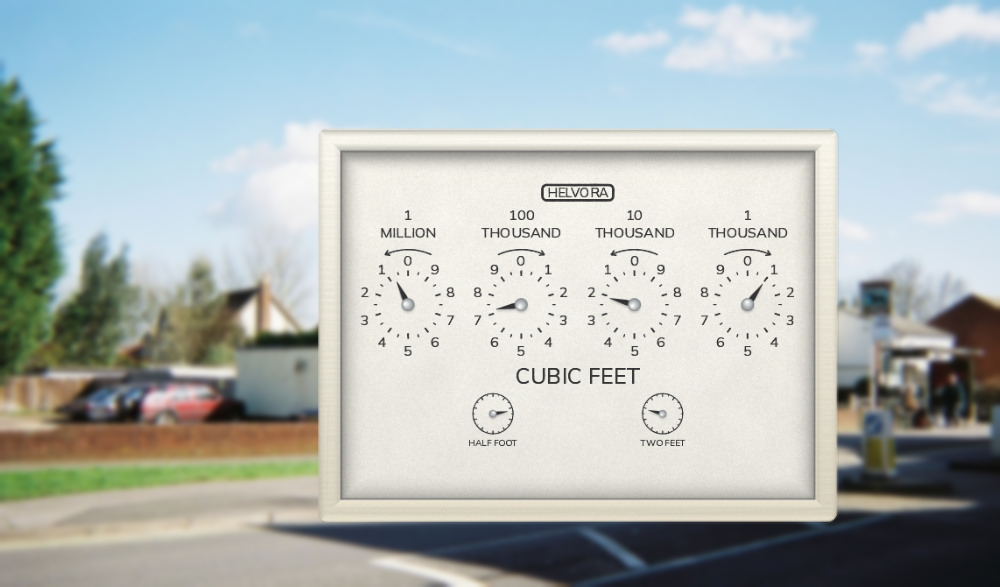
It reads 72100; ft³
